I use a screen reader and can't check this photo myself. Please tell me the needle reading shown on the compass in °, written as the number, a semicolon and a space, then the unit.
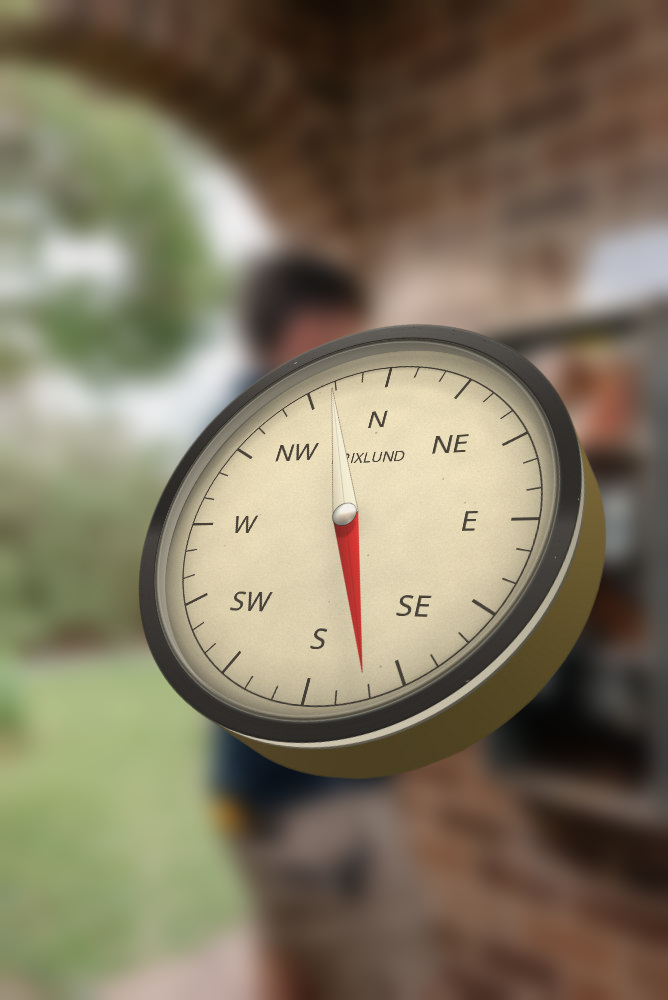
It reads 160; °
